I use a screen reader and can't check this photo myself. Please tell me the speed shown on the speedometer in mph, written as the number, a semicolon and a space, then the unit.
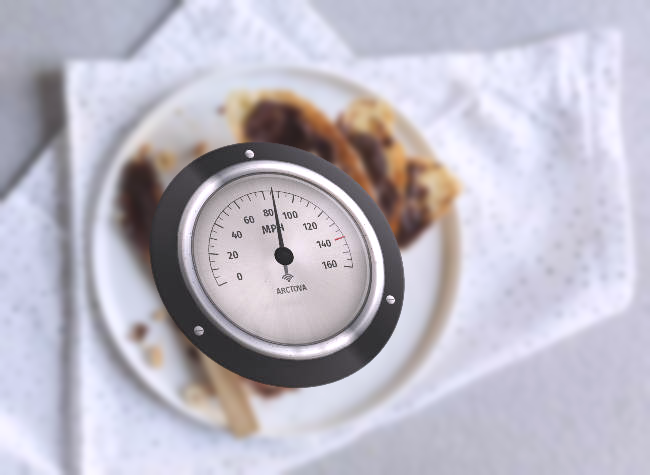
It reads 85; mph
